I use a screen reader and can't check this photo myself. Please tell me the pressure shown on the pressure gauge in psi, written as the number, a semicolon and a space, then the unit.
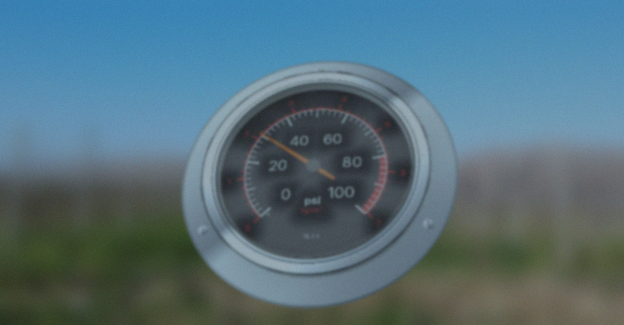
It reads 30; psi
